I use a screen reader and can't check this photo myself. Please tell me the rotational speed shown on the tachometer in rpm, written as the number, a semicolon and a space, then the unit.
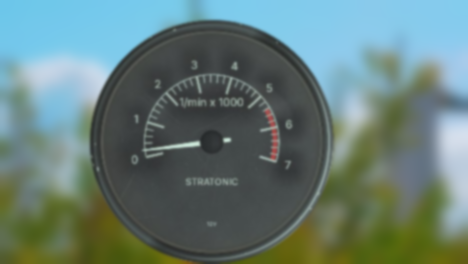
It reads 200; rpm
